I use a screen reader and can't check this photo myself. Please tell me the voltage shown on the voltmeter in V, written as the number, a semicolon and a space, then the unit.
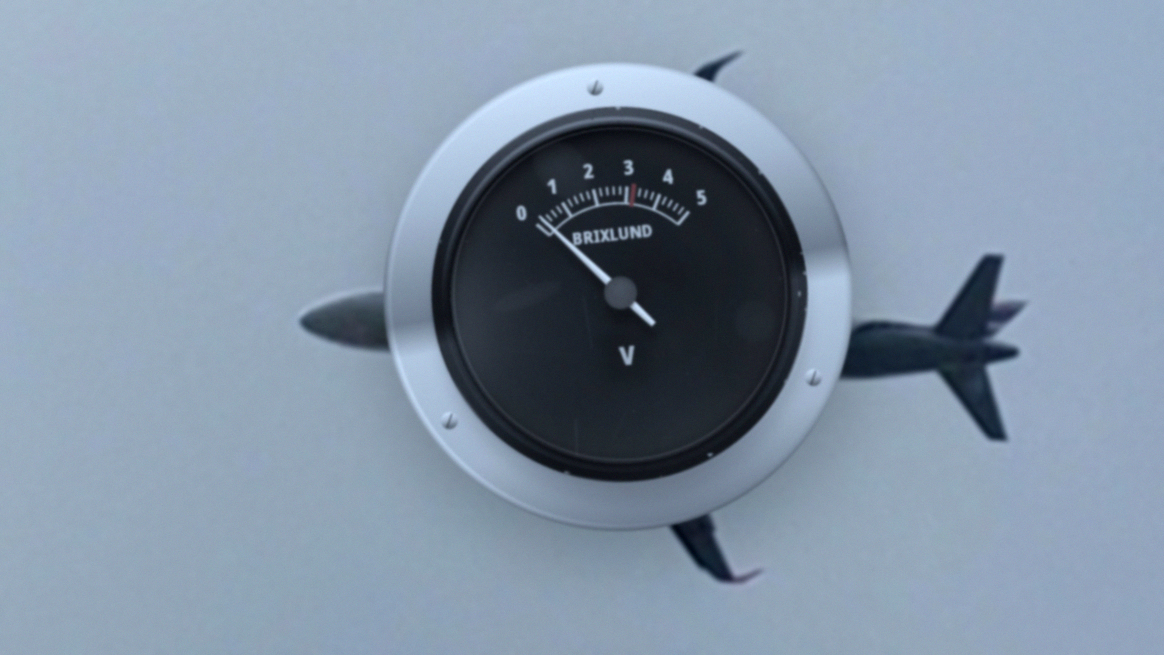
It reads 0.2; V
